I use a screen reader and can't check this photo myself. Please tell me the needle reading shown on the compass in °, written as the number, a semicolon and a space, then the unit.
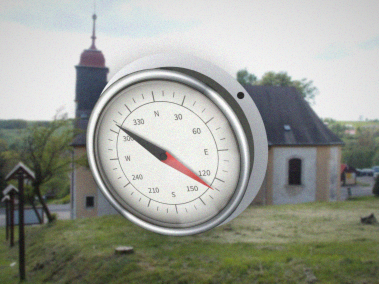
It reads 130; °
